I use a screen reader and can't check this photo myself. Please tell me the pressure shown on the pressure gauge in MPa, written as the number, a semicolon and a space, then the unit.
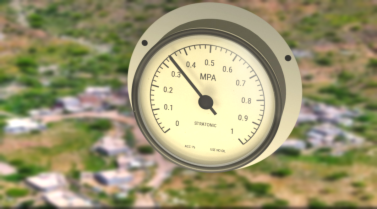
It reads 0.34; MPa
